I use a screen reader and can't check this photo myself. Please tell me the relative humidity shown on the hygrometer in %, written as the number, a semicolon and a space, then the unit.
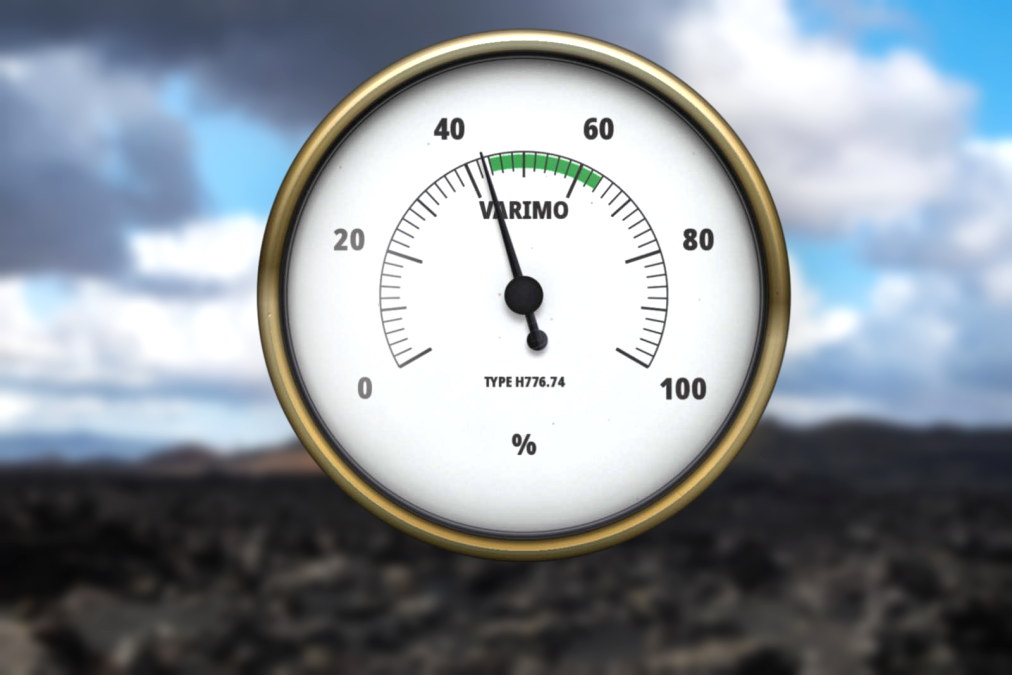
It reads 43; %
